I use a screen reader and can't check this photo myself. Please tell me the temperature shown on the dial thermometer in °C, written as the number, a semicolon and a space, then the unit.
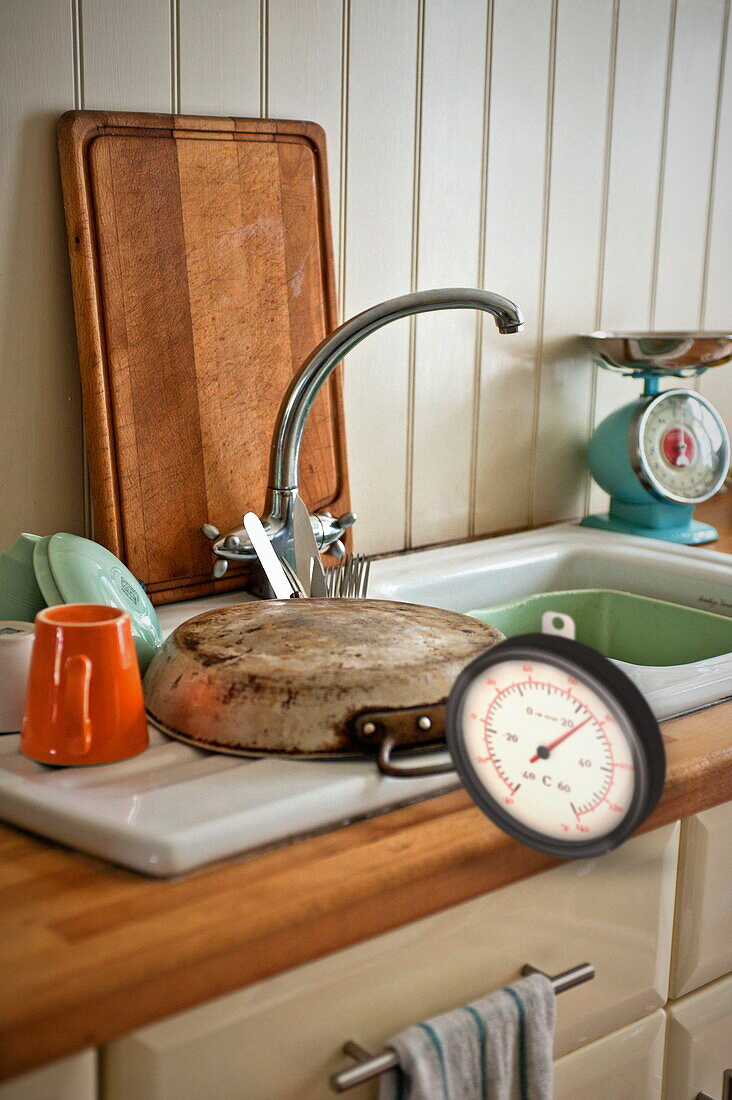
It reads 24; °C
